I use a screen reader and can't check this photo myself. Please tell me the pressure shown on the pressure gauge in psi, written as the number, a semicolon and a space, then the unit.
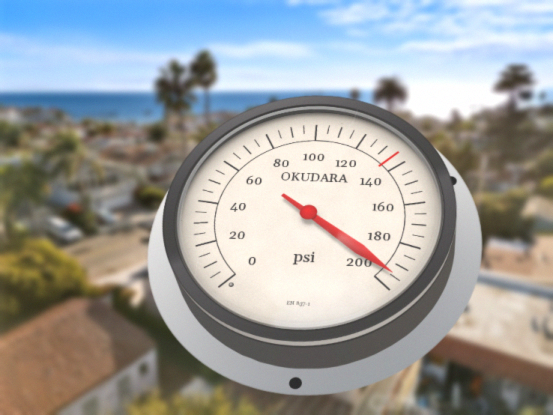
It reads 195; psi
